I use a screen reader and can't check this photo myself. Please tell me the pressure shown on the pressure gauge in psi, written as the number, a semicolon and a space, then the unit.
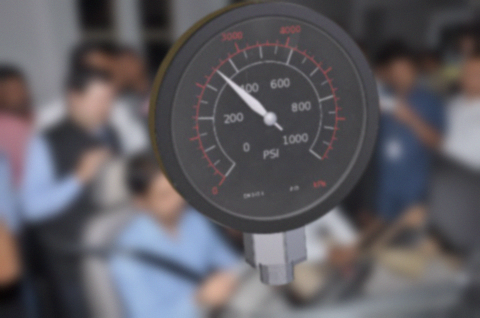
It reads 350; psi
